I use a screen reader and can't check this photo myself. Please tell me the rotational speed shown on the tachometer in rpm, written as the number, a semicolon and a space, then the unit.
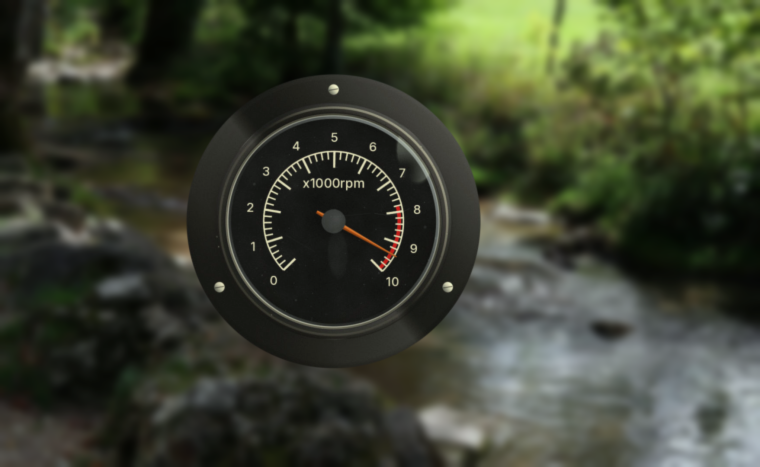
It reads 9400; rpm
